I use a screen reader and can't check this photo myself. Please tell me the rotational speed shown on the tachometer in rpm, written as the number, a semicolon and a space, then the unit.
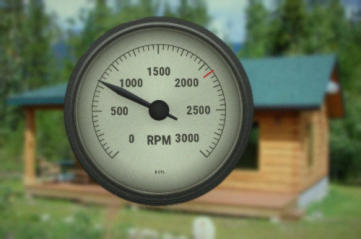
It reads 800; rpm
